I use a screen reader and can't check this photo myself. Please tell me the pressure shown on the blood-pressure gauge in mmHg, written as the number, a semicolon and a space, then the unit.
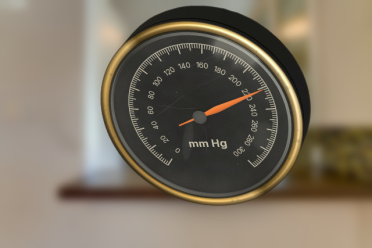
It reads 220; mmHg
